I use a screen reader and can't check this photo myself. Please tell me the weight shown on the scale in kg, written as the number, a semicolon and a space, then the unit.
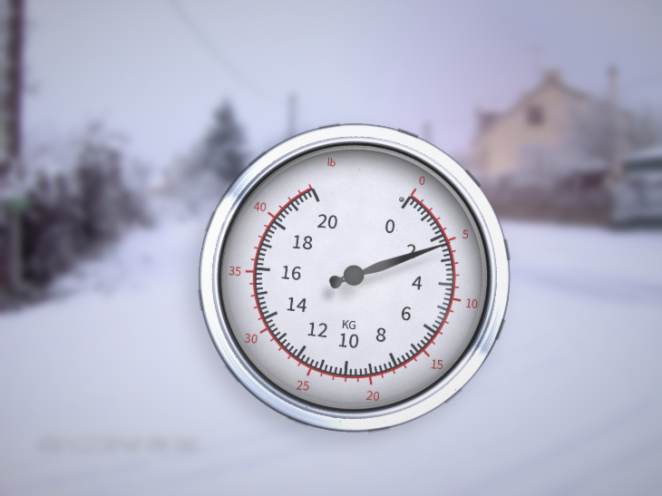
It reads 2.4; kg
